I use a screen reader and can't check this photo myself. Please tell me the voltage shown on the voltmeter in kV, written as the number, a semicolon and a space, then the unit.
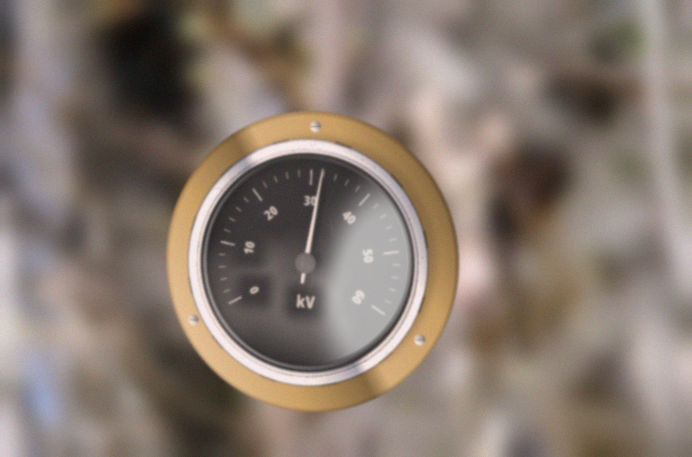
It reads 32; kV
